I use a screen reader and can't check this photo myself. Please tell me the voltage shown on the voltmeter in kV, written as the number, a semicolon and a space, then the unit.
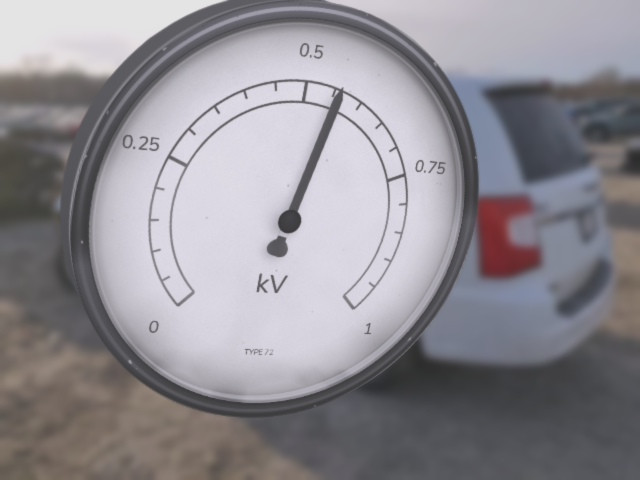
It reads 0.55; kV
